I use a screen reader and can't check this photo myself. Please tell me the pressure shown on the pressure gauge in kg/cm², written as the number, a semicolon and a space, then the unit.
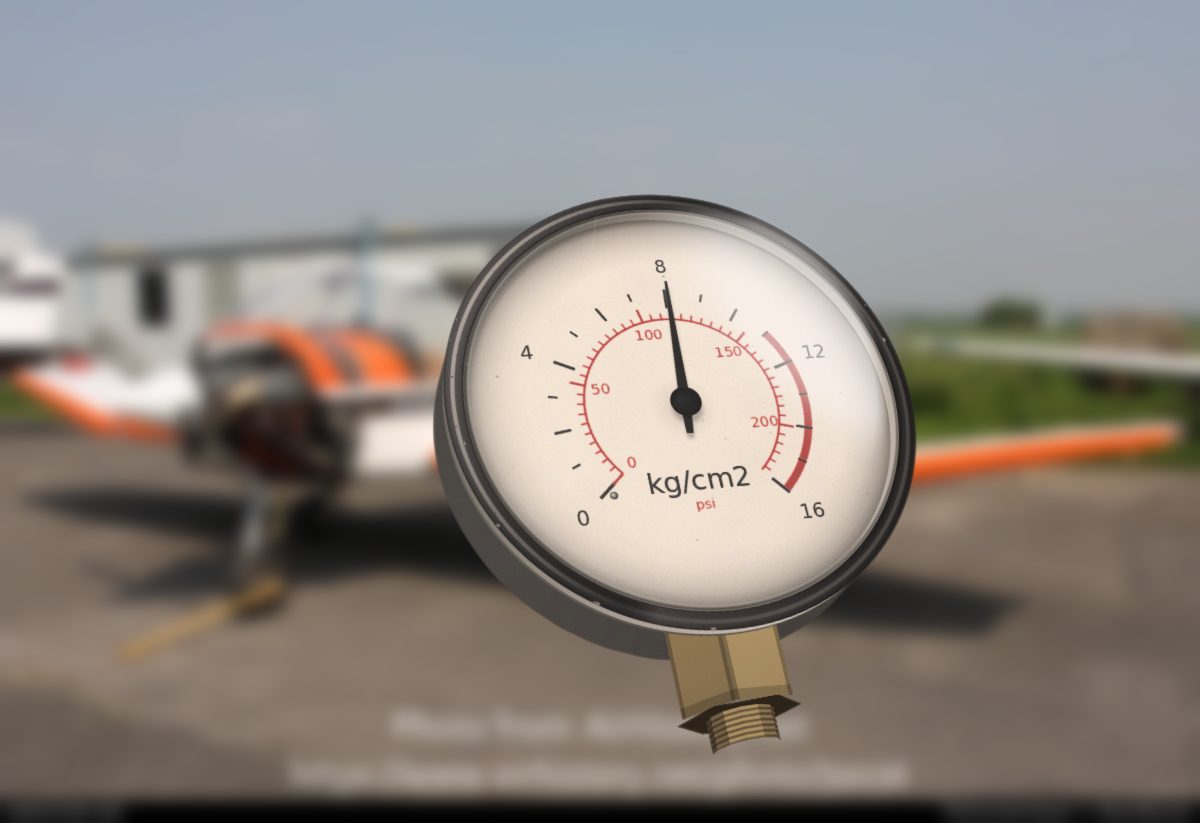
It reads 8; kg/cm²
